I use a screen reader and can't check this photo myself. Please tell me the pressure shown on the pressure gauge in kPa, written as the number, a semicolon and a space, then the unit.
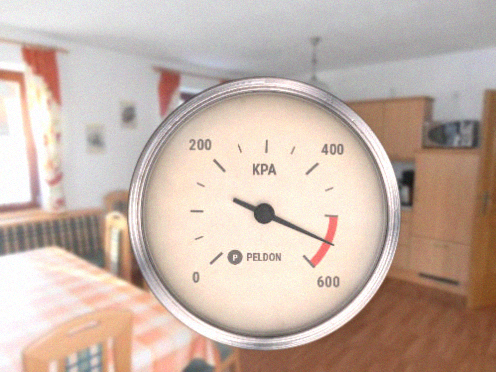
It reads 550; kPa
